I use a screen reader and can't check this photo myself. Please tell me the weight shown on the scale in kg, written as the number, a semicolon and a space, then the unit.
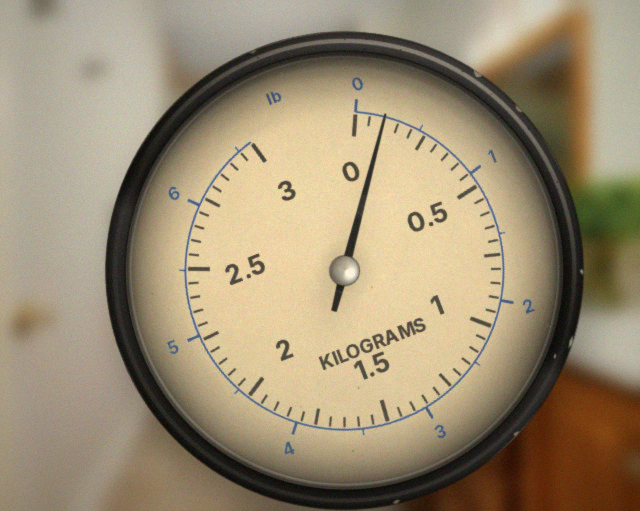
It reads 0.1; kg
